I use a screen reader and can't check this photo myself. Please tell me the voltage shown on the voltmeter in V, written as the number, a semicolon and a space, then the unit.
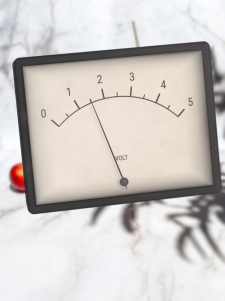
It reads 1.5; V
